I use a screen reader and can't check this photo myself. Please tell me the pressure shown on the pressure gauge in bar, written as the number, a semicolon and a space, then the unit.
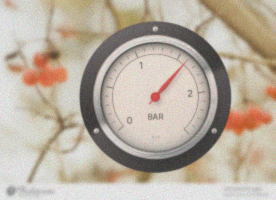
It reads 1.6; bar
